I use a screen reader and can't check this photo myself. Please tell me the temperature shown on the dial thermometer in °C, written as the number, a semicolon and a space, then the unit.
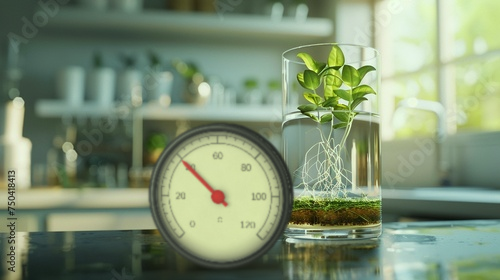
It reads 40; °C
